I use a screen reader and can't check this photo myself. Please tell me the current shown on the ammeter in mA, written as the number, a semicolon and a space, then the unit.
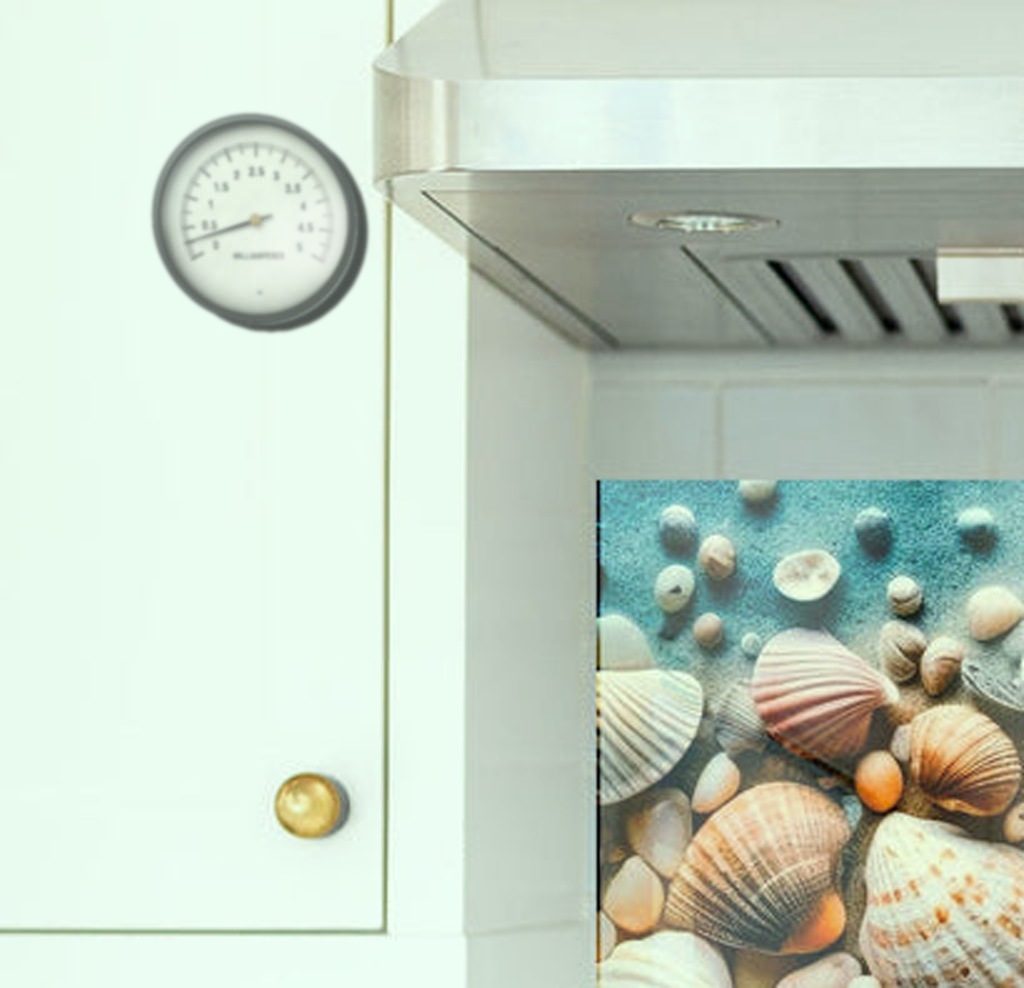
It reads 0.25; mA
